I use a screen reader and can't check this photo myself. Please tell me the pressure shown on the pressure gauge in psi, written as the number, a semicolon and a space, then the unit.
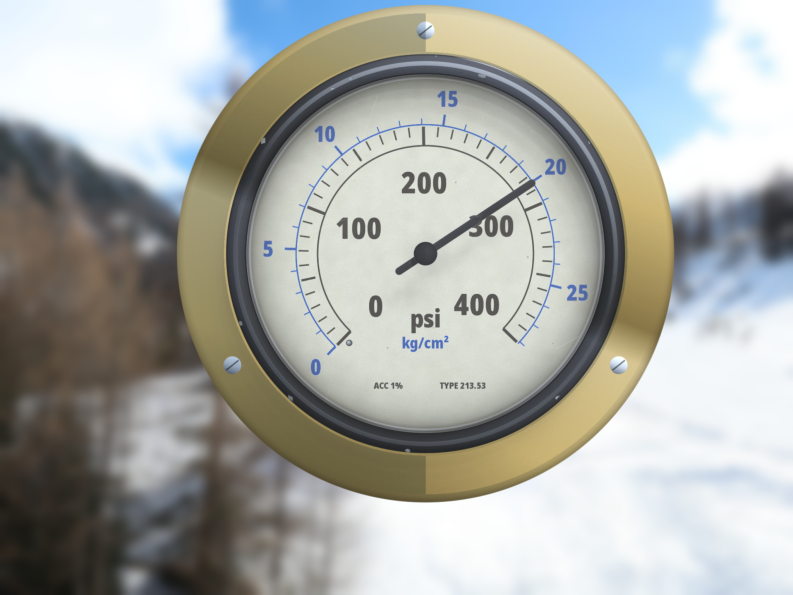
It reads 285; psi
